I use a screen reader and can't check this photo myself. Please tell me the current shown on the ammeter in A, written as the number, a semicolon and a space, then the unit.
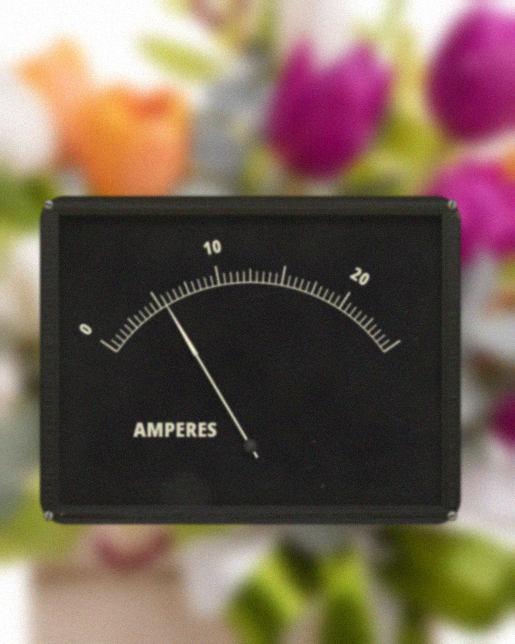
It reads 5.5; A
